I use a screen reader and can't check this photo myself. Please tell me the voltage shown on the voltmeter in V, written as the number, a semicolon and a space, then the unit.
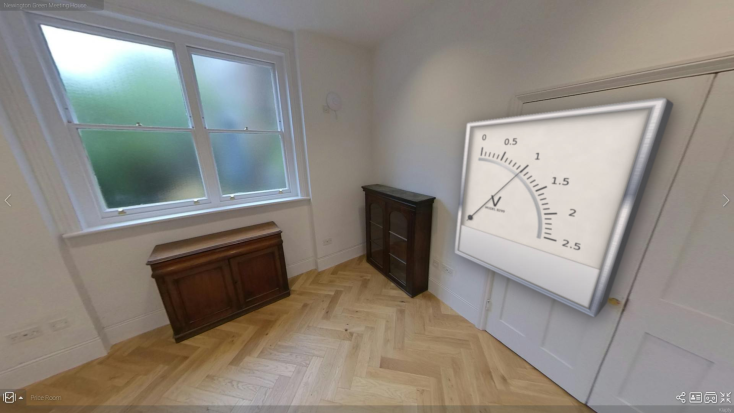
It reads 1; V
